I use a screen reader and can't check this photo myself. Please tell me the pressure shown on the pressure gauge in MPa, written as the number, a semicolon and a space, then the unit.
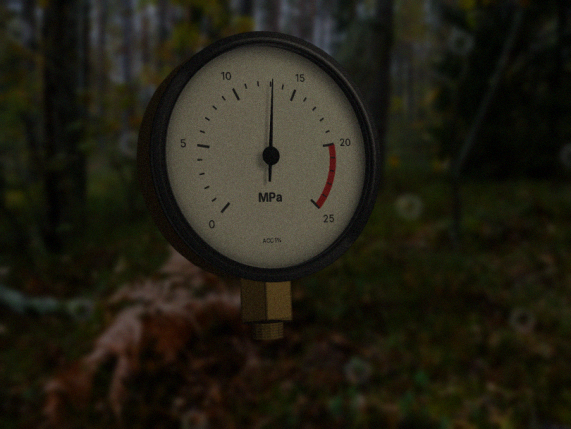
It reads 13; MPa
